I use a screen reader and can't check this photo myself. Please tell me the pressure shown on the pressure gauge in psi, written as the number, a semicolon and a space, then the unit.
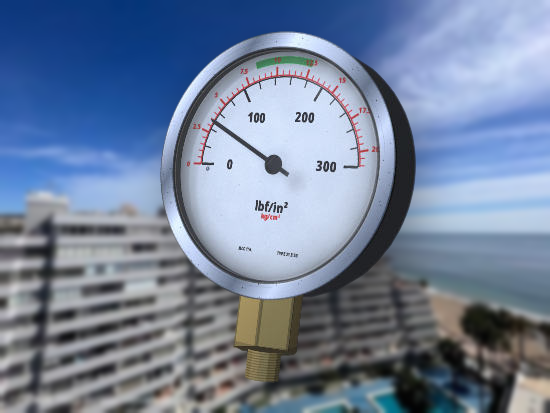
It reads 50; psi
